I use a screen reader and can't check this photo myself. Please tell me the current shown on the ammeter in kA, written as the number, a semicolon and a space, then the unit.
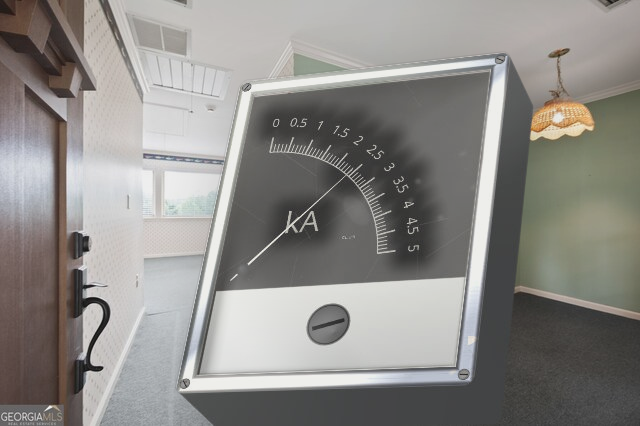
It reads 2.5; kA
